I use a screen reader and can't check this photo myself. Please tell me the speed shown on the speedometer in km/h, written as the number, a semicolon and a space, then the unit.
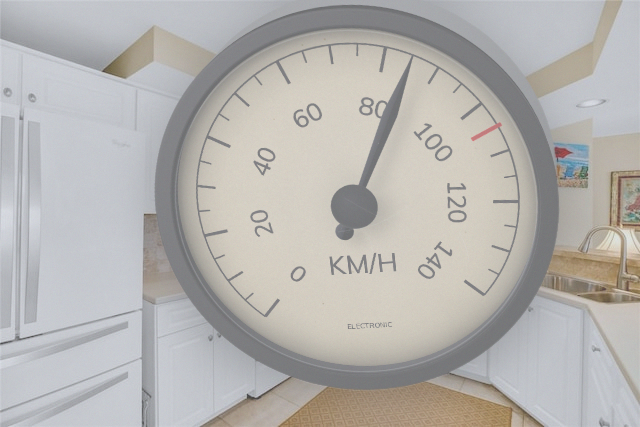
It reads 85; km/h
